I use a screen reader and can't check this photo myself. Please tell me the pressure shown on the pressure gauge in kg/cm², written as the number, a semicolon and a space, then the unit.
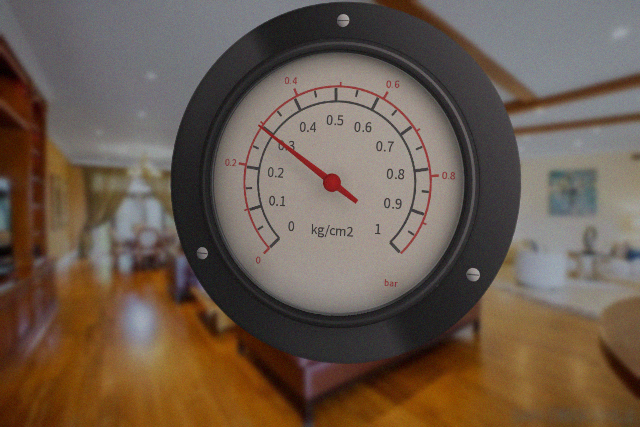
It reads 0.3; kg/cm²
